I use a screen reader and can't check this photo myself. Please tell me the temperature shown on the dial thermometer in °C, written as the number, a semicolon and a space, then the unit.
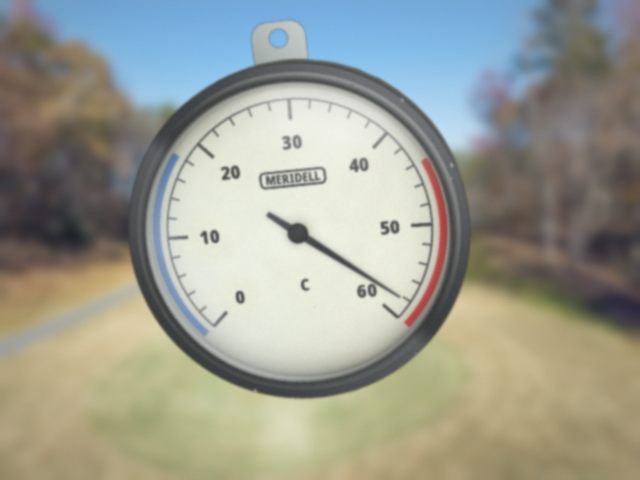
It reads 58; °C
